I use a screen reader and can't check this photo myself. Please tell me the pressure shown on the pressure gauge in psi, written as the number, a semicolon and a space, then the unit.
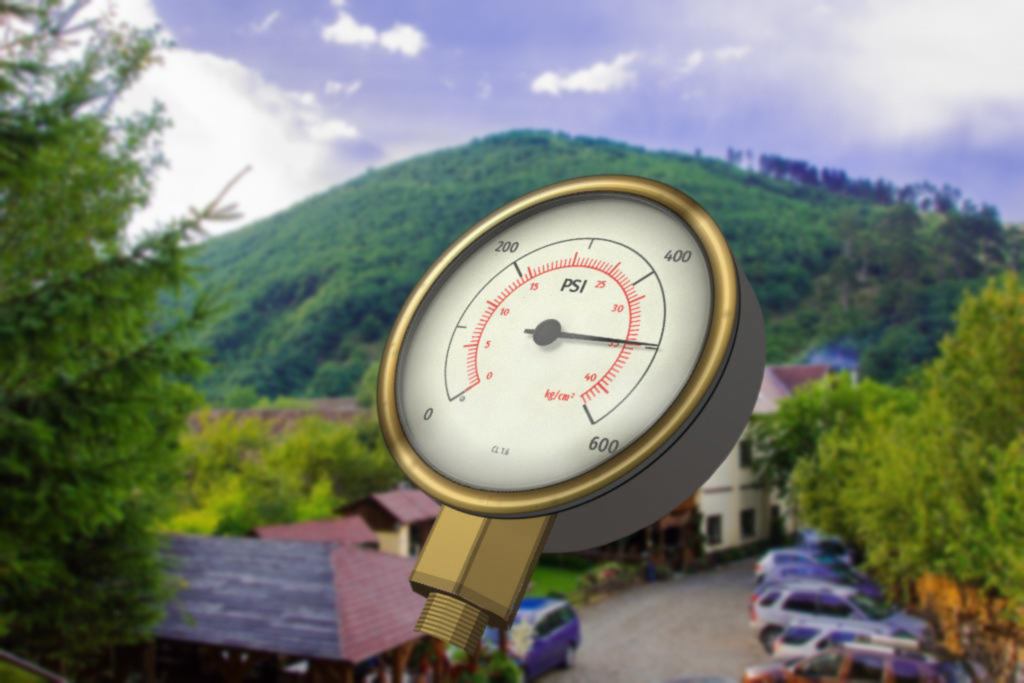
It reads 500; psi
